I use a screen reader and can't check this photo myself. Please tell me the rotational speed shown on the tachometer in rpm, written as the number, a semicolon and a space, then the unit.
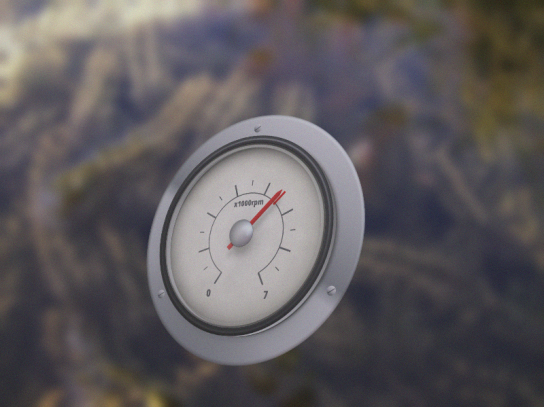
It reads 4500; rpm
